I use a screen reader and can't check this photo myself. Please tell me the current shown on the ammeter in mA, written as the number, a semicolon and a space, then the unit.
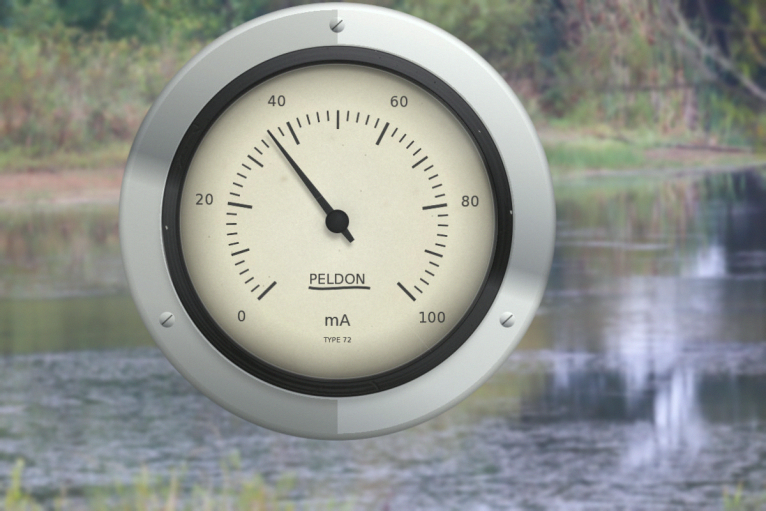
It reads 36; mA
